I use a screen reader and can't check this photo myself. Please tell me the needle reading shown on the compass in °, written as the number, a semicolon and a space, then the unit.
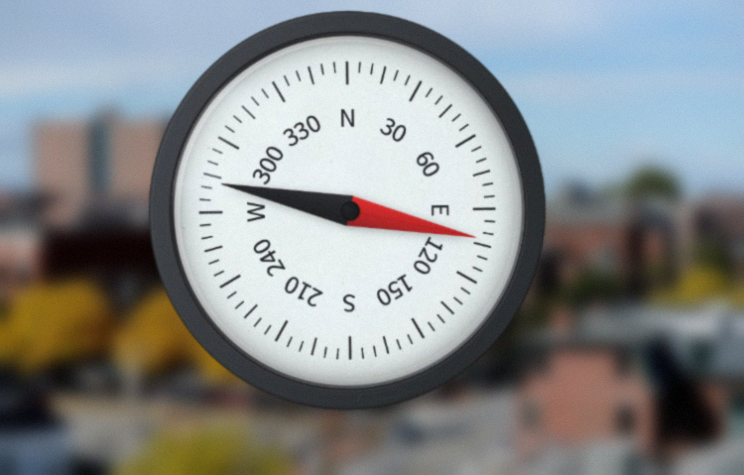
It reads 102.5; °
